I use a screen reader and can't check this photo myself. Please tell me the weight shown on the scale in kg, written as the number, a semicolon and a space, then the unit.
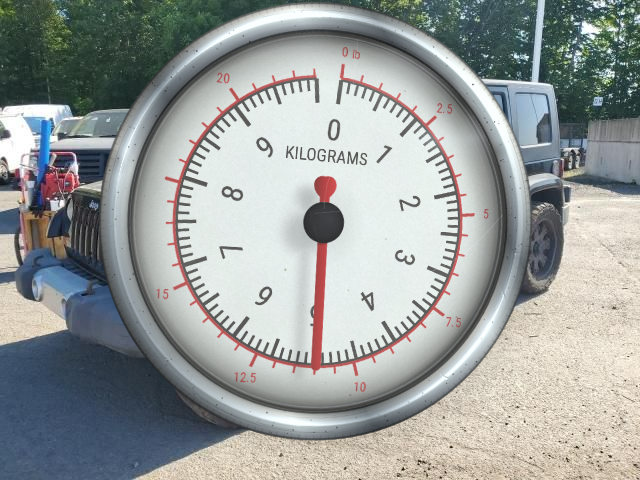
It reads 5; kg
